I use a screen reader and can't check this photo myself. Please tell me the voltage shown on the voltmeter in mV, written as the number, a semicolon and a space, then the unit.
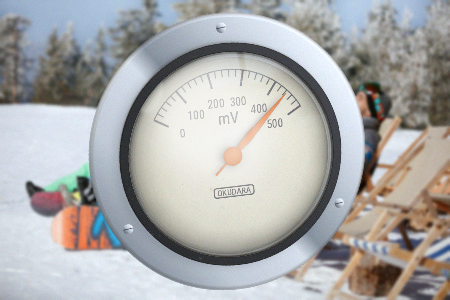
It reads 440; mV
